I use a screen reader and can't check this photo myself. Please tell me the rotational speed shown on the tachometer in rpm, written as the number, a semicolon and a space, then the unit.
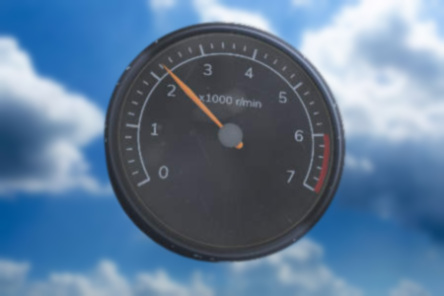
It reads 2200; rpm
